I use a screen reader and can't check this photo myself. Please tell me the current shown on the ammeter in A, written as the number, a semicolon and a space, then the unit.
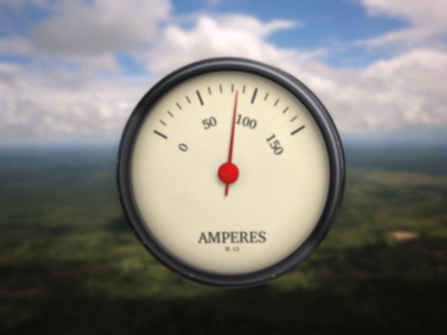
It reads 85; A
